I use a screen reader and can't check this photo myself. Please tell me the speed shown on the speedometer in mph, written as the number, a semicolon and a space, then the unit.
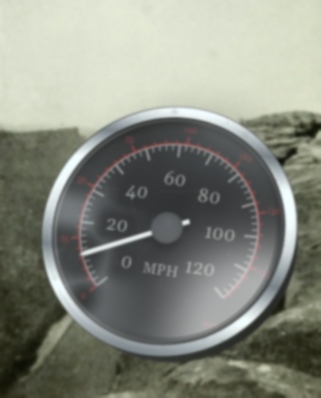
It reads 10; mph
